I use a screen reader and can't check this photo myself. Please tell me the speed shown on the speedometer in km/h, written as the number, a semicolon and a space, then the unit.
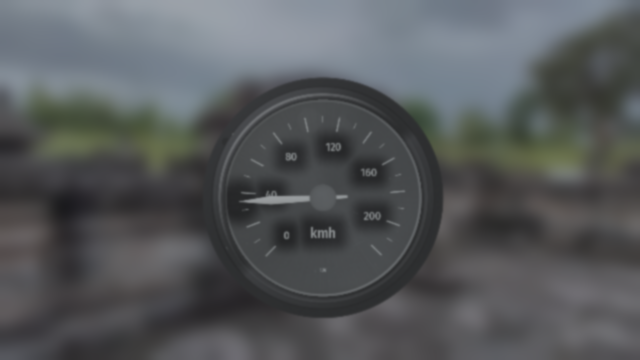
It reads 35; km/h
